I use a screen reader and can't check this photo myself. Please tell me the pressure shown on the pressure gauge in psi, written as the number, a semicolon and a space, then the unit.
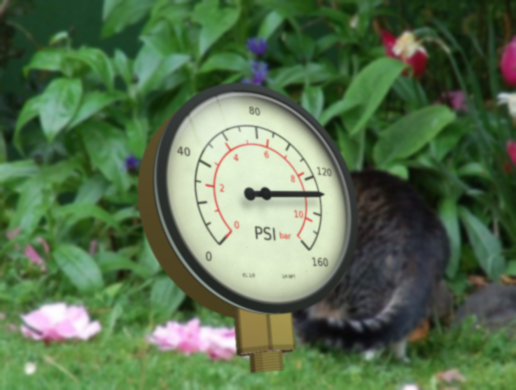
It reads 130; psi
